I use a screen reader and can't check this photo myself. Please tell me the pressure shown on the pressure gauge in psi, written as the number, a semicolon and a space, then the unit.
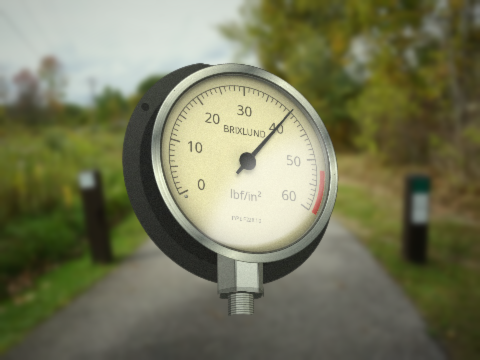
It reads 40; psi
